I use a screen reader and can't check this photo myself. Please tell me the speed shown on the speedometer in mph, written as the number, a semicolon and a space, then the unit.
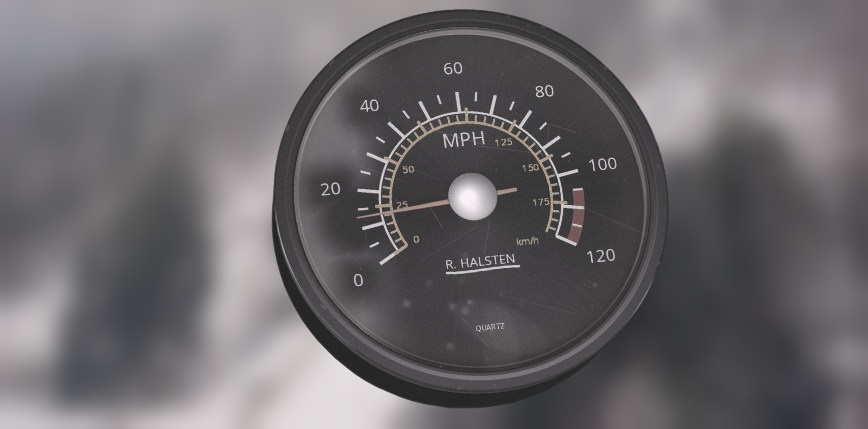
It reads 12.5; mph
